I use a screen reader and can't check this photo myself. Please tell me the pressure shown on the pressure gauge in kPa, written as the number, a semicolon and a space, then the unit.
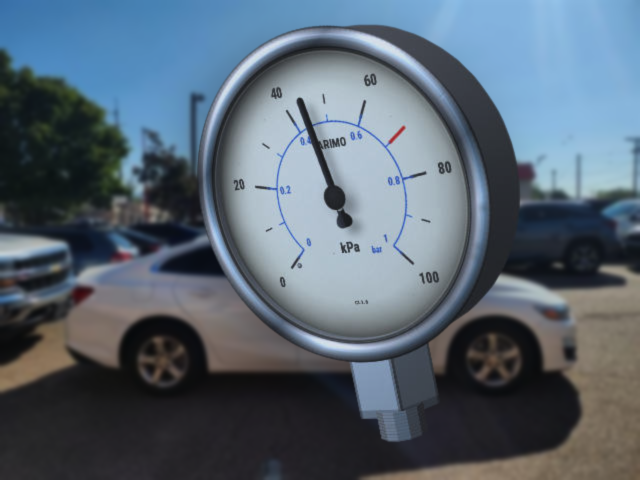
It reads 45; kPa
